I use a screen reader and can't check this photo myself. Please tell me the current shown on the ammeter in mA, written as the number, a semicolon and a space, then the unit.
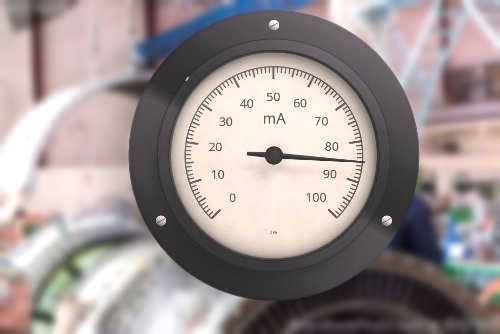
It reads 85; mA
